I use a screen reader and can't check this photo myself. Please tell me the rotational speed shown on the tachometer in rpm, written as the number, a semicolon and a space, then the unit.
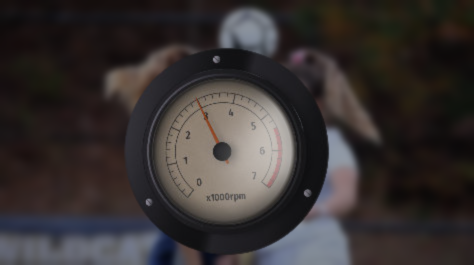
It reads 3000; rpm
